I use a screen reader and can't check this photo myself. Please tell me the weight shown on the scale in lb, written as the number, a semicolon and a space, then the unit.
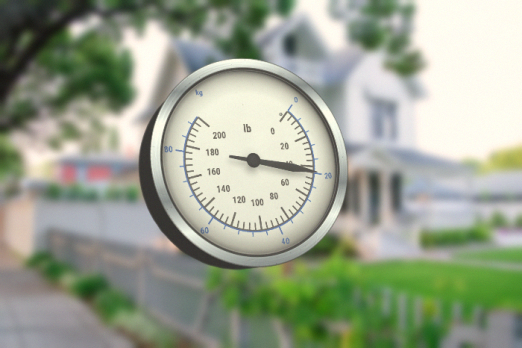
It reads 44; lb
